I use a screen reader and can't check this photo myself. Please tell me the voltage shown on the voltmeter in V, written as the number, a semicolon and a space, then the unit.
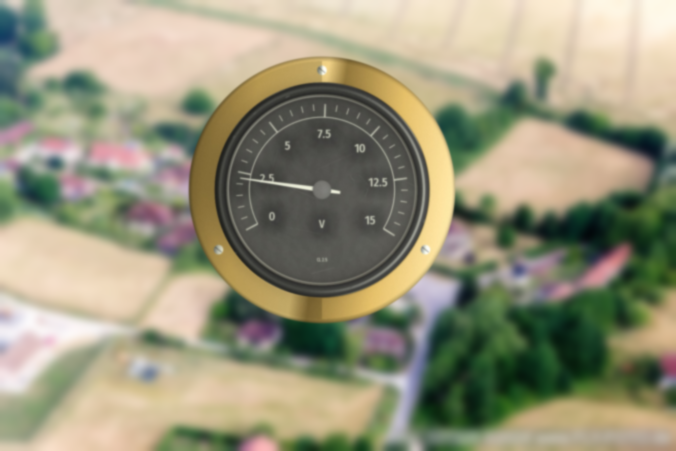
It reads 2.25; V
